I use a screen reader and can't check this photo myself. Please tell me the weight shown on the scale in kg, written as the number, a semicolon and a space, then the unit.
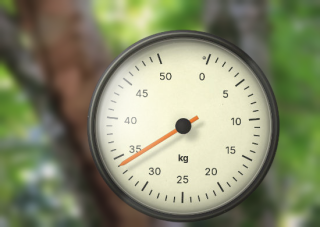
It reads 34; kg
